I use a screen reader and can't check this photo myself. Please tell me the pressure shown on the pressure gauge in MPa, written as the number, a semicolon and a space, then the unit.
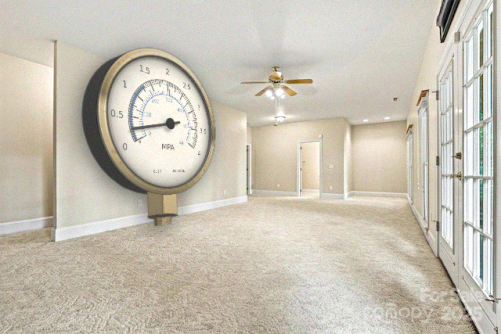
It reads 0.25; MPa
